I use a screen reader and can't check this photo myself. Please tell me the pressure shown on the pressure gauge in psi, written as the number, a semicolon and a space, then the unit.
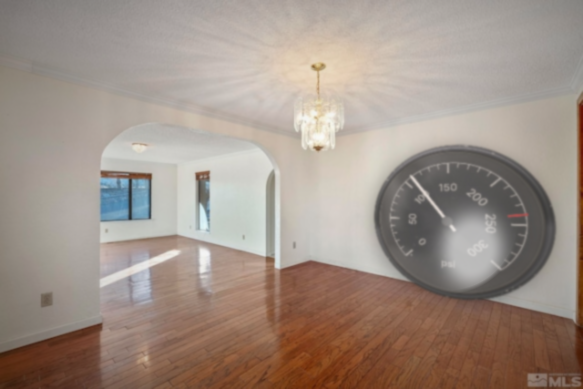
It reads 110; psi
